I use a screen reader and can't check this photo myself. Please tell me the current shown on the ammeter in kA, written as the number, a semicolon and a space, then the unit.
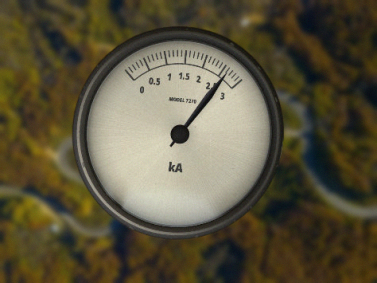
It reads 2.6; kA
